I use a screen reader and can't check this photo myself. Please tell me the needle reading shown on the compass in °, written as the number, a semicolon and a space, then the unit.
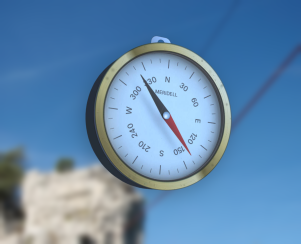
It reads 140; °
